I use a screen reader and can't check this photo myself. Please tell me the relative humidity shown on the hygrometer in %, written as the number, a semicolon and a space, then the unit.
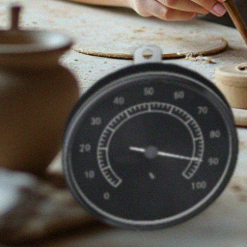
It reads 90; %
